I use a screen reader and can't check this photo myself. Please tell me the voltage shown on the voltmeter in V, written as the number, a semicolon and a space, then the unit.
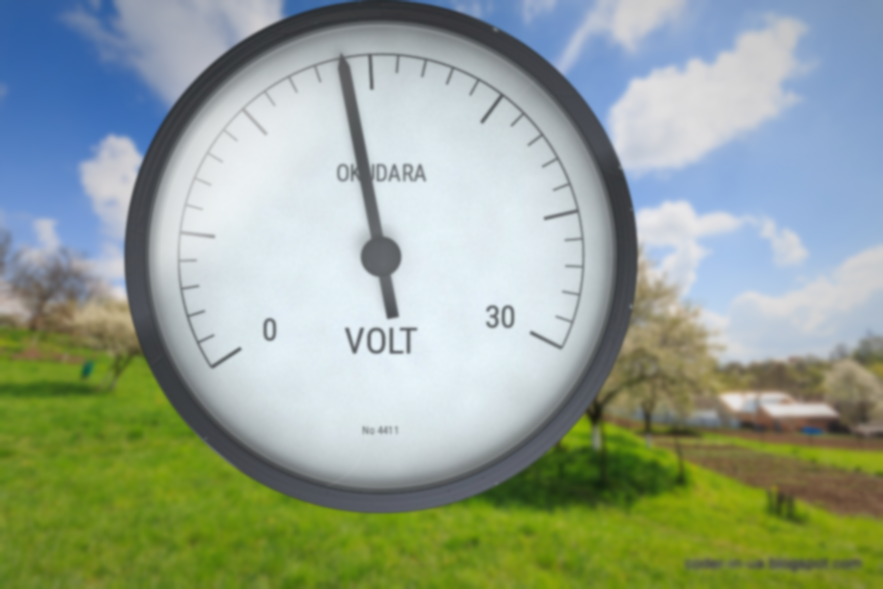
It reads 14; V
